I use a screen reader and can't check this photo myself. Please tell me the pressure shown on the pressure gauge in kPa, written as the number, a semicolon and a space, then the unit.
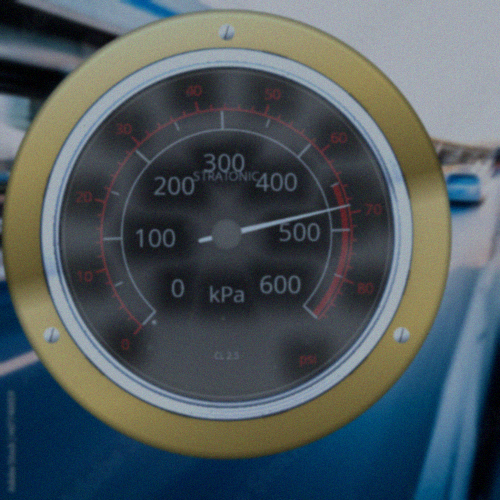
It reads 475; kPa
